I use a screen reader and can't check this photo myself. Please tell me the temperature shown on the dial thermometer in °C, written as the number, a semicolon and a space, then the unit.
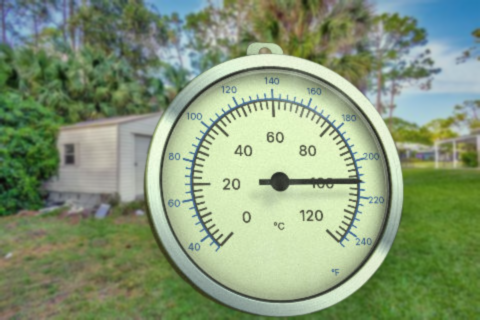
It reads 100; °C
